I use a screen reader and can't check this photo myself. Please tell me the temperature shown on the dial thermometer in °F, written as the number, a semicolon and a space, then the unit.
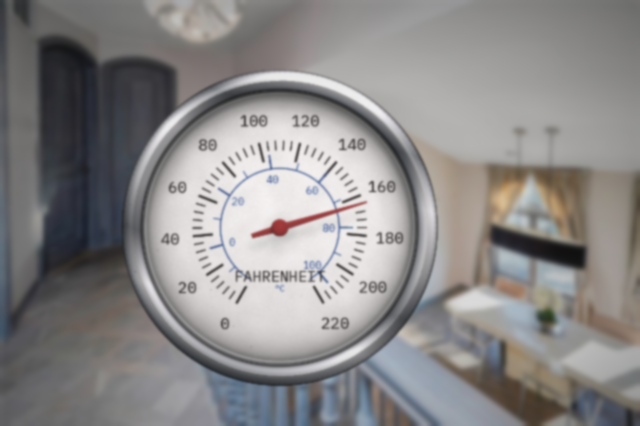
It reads 164; °F
